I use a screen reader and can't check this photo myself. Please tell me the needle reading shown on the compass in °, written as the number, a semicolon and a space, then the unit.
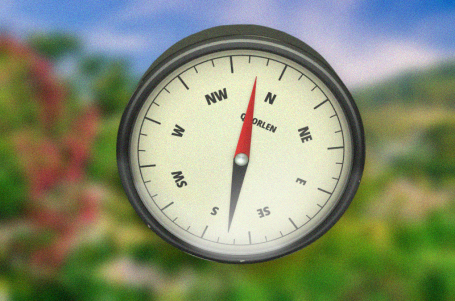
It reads 345; °
